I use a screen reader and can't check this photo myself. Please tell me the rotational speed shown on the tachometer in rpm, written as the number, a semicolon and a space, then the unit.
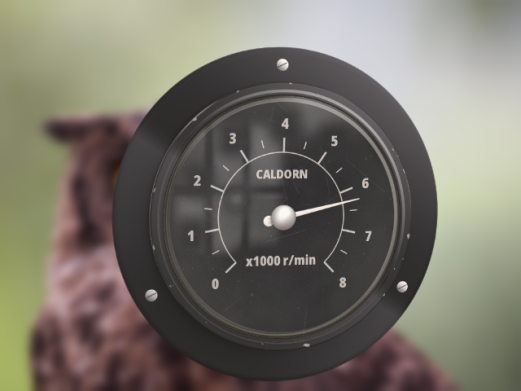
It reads 6250; rpm
